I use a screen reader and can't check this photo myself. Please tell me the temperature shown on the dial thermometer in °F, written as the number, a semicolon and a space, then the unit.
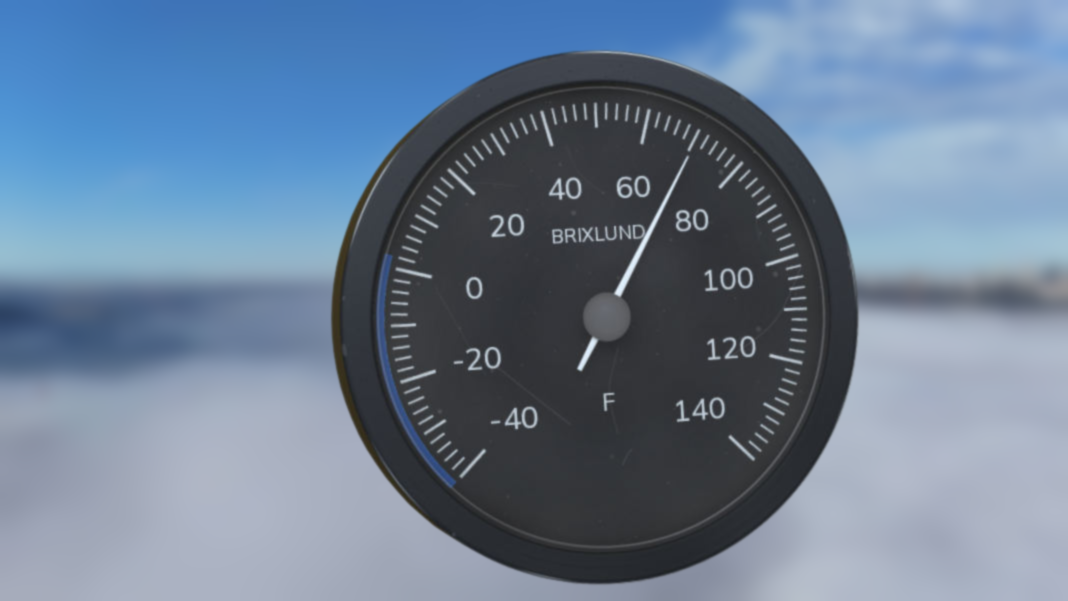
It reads 70; °F
